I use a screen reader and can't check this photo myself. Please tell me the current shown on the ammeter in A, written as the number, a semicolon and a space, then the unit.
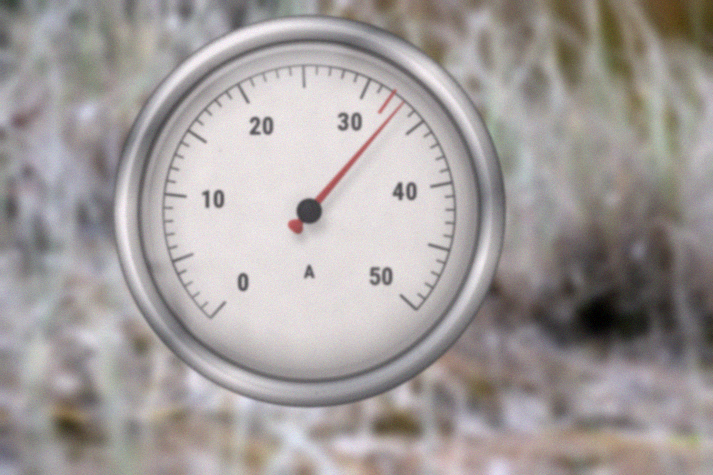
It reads 33; A
